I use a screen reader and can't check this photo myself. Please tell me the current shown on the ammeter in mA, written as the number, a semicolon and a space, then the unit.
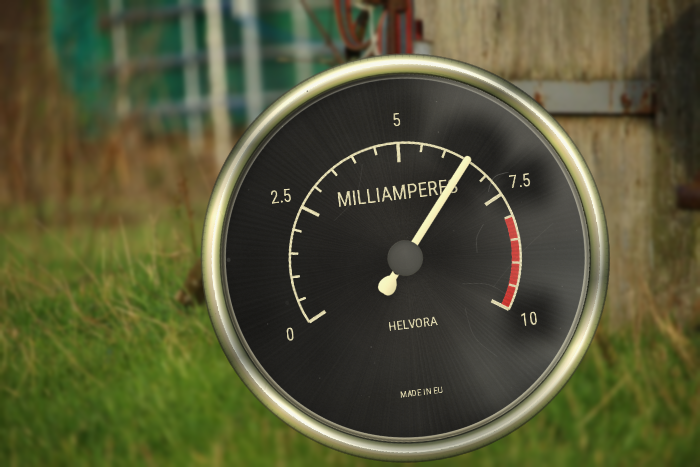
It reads 6.5; mA
